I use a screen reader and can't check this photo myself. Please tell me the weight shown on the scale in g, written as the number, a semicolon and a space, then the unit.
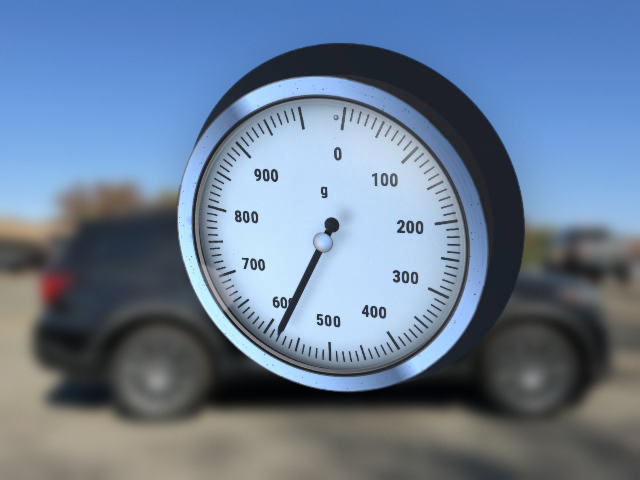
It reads 580; g
